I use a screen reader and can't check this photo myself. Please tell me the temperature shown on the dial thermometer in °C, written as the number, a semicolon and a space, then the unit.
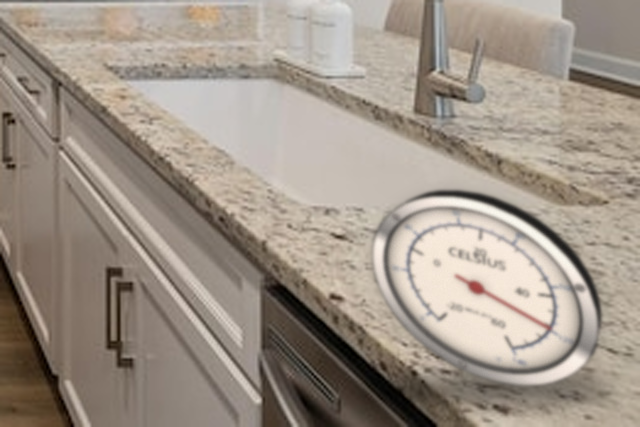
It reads 48; °C
